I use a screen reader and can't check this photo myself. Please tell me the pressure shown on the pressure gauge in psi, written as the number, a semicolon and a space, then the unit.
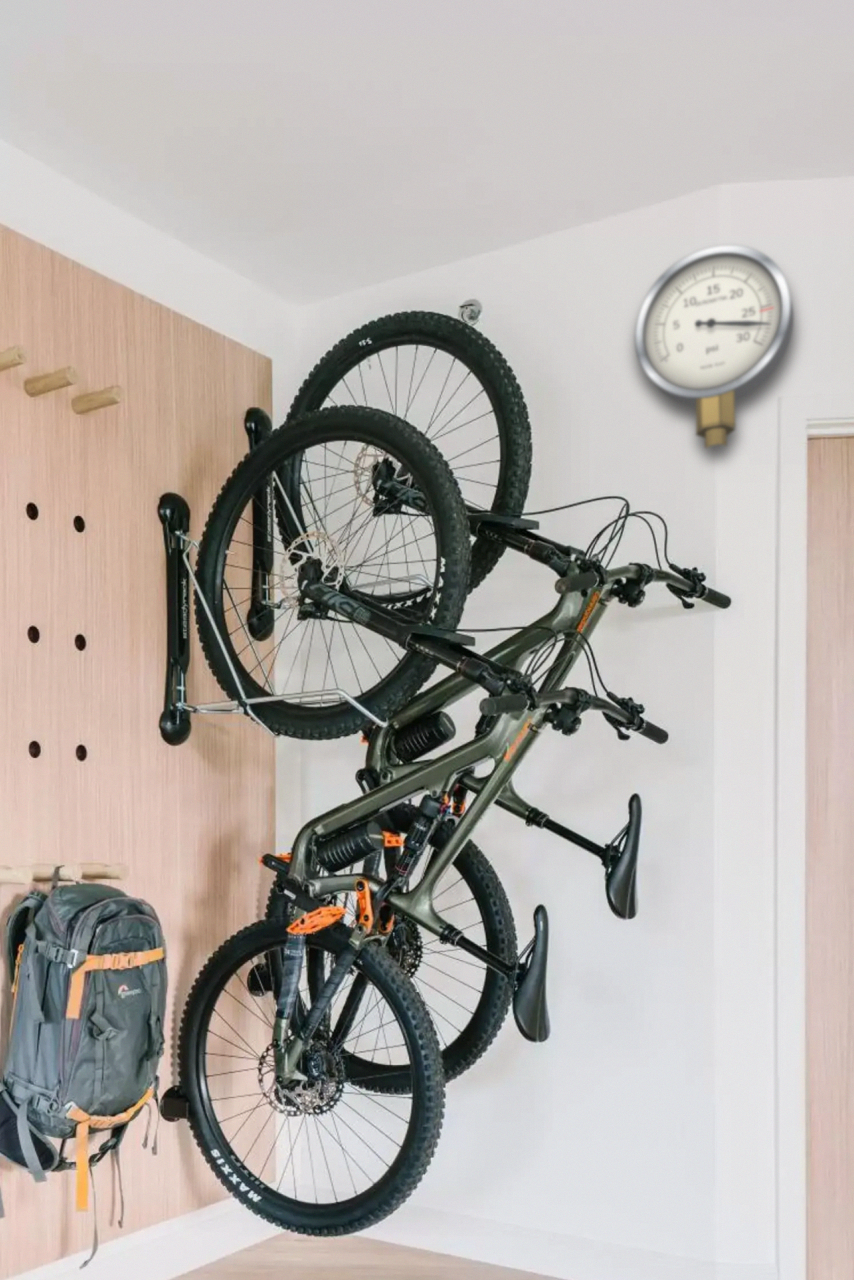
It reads 27.5; psi
